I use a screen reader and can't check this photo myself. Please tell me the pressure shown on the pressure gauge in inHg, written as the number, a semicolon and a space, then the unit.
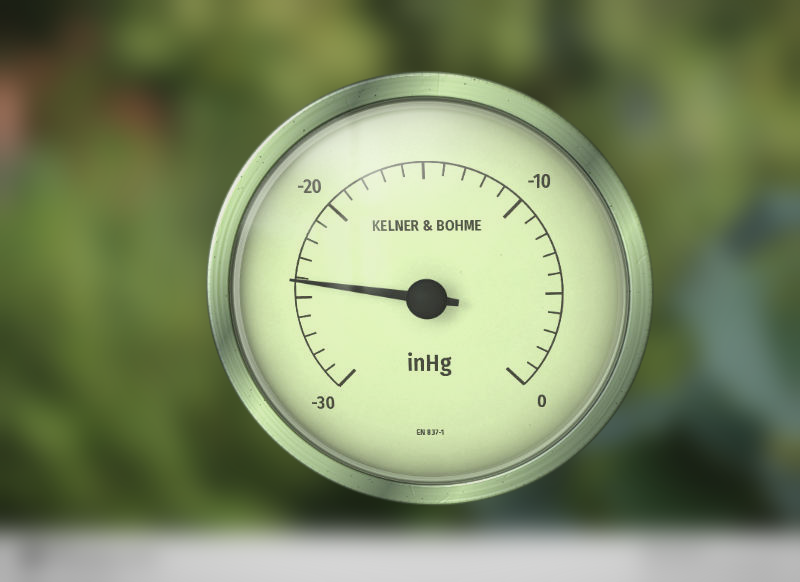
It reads -24; inHg
